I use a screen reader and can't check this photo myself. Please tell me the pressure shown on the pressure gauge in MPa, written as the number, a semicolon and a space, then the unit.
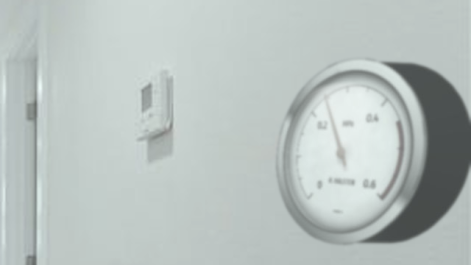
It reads 0.25; MPa
